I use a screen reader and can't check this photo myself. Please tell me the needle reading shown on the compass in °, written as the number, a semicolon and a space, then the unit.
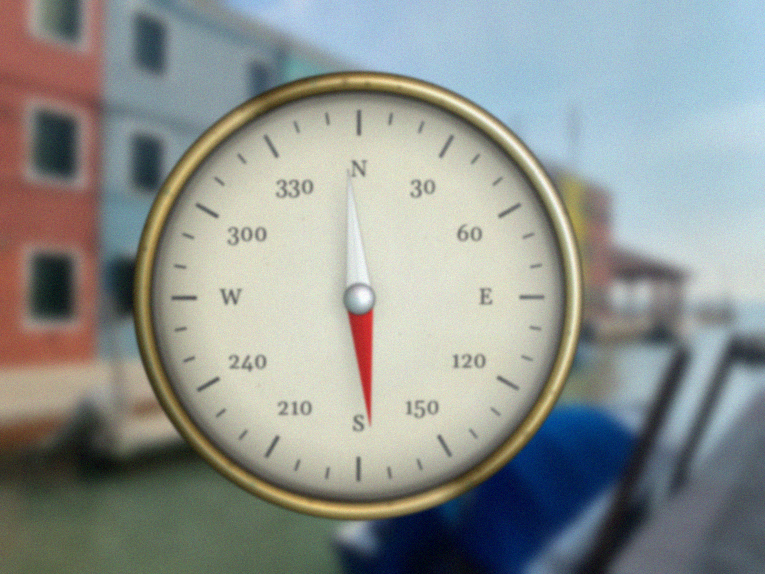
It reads 175; °
